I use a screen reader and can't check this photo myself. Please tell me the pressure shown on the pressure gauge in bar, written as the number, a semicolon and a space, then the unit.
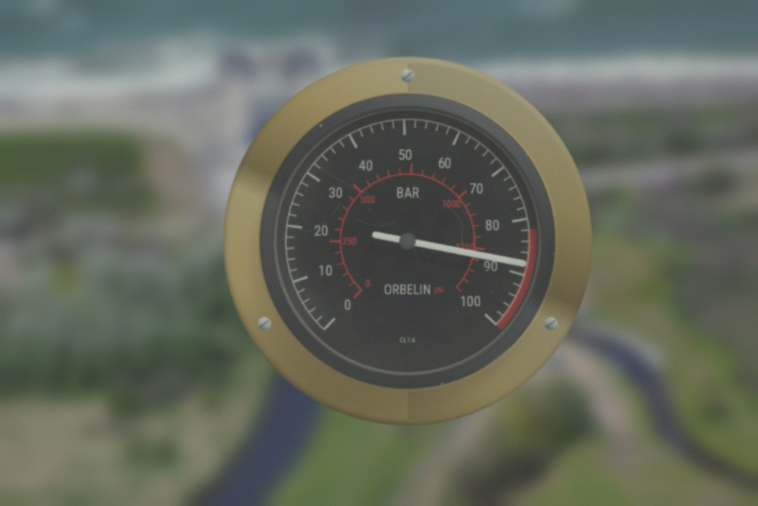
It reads 88; bar
